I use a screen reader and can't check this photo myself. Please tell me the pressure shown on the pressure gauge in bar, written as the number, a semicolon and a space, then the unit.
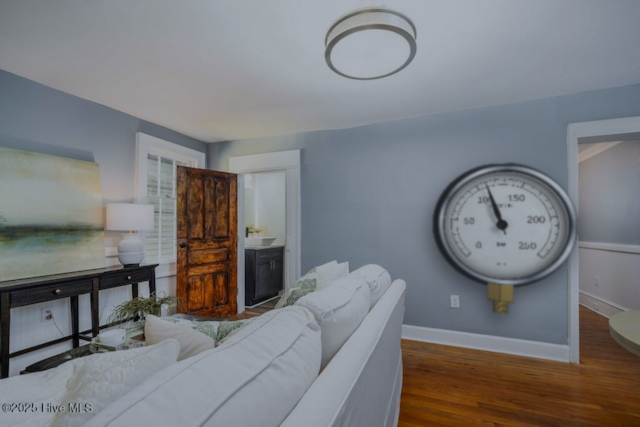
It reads 110; bar
